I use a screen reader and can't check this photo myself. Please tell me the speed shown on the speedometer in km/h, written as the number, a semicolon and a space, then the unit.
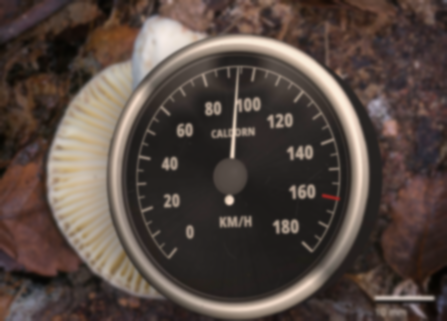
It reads 95; km/h
